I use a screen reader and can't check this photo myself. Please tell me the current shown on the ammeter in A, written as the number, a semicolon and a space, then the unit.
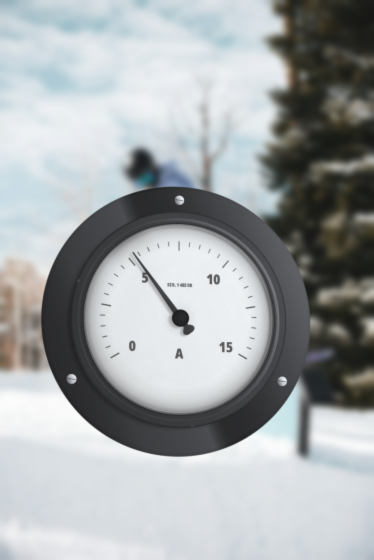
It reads 5.25; A
